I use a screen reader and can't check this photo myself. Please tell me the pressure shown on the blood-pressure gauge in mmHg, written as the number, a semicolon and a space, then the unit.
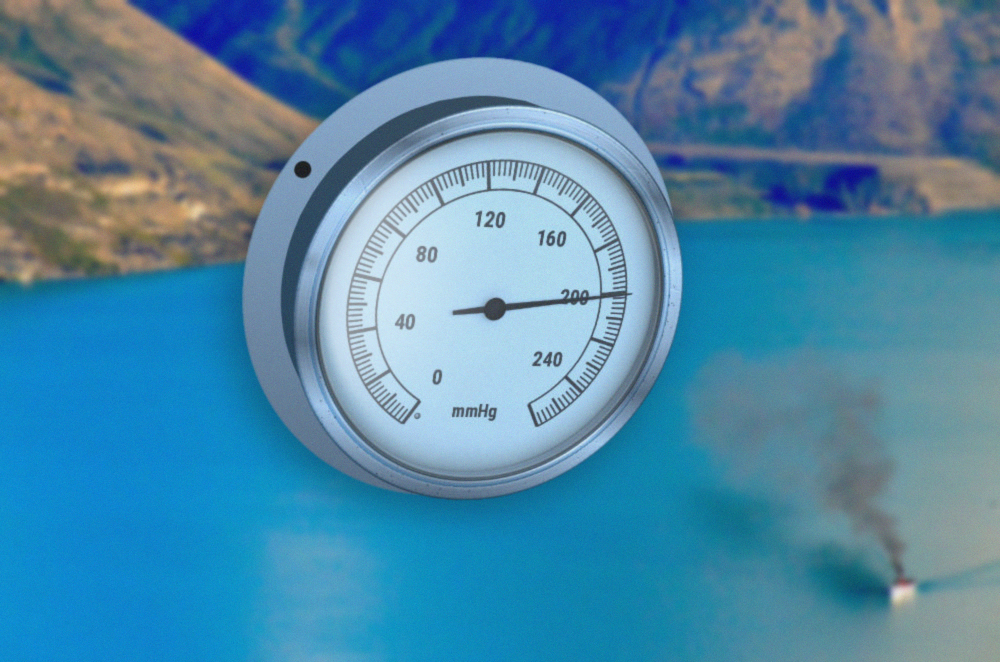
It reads 200; mmHg
